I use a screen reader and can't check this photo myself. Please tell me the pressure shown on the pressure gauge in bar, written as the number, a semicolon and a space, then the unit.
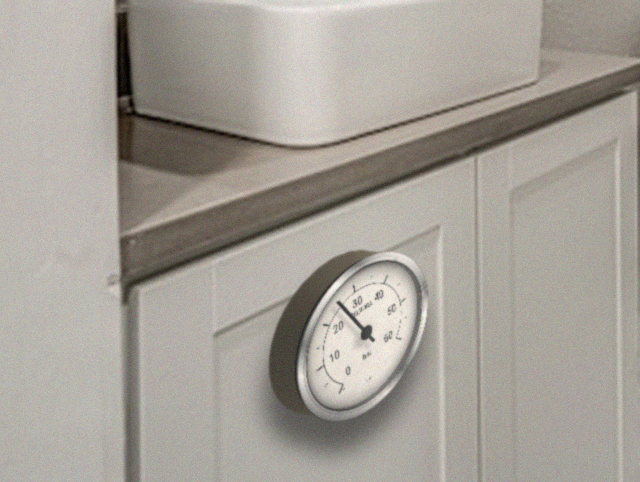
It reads 25; bar
